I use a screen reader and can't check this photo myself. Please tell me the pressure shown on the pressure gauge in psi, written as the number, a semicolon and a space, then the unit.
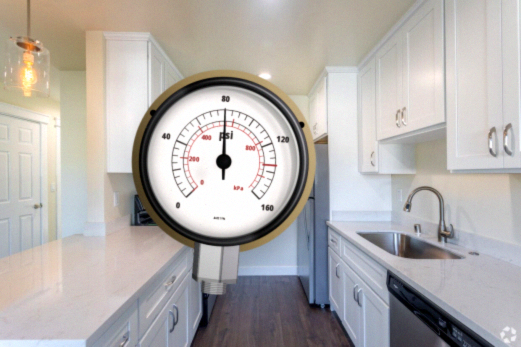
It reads 80; psi
